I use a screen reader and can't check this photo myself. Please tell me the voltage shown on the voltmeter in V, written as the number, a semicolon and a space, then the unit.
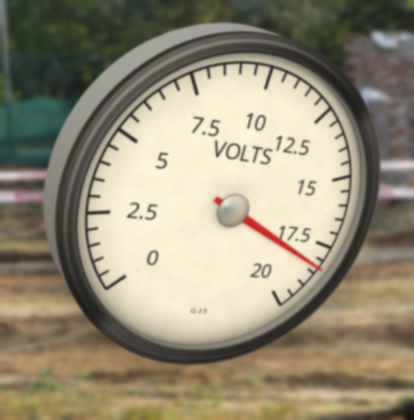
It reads 18.25; V
